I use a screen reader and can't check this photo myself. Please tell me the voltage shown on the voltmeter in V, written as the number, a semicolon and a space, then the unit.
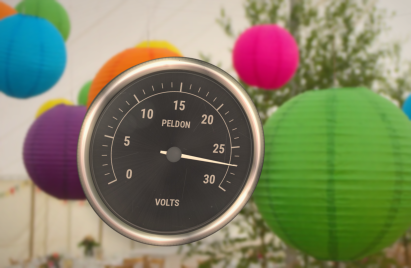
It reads 27; V
